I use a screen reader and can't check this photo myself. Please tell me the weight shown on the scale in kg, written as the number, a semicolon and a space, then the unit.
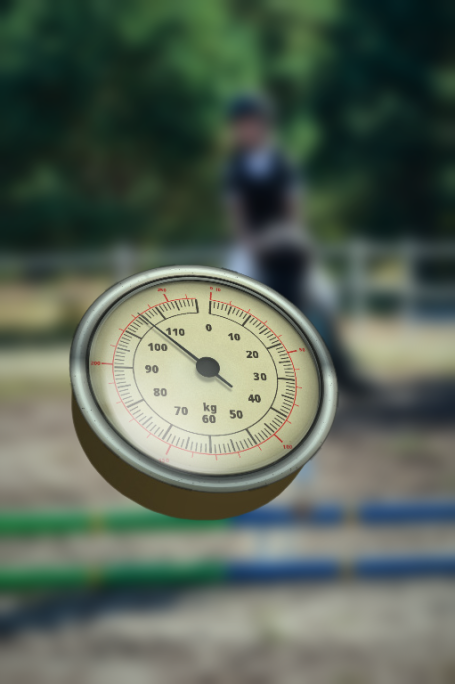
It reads 105; kg
